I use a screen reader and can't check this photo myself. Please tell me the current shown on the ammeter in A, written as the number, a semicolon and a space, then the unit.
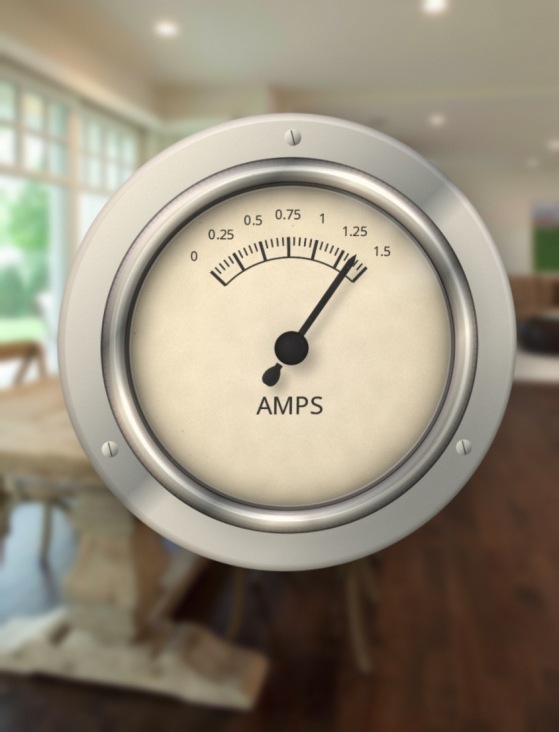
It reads 1.35; A
